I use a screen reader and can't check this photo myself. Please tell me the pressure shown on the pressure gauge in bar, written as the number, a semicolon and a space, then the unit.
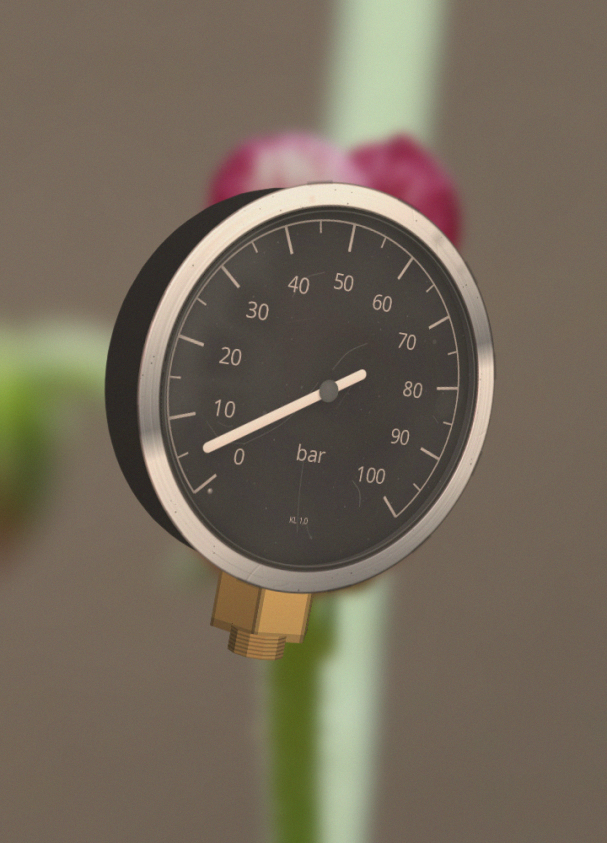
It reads 5; bar
